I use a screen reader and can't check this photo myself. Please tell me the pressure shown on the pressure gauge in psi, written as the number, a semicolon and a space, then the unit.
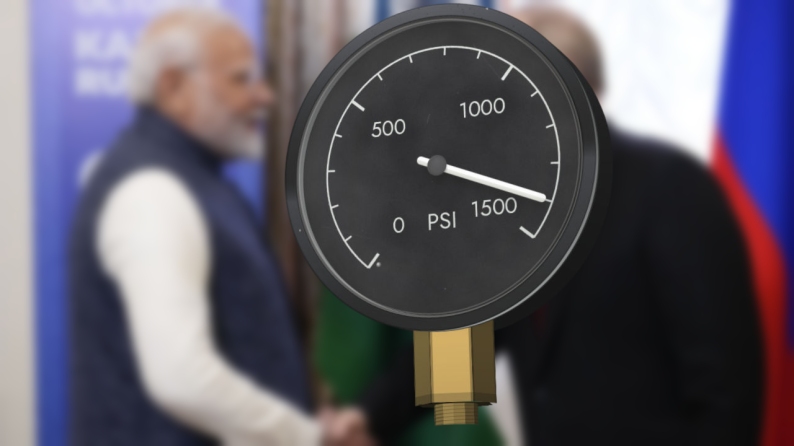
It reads 1400; psi
